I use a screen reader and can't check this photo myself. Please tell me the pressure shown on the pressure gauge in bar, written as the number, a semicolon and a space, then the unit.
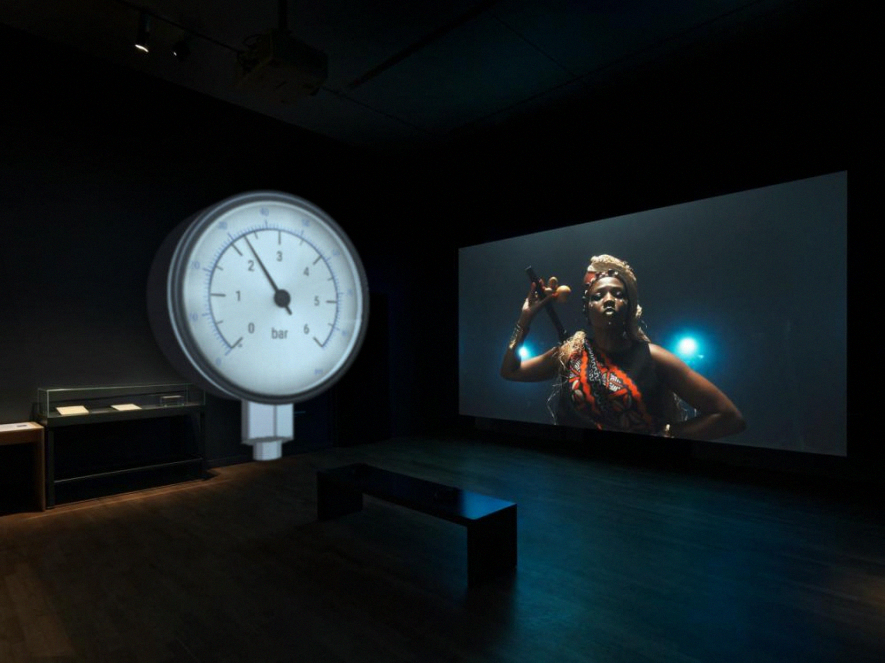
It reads 2.25; bar
